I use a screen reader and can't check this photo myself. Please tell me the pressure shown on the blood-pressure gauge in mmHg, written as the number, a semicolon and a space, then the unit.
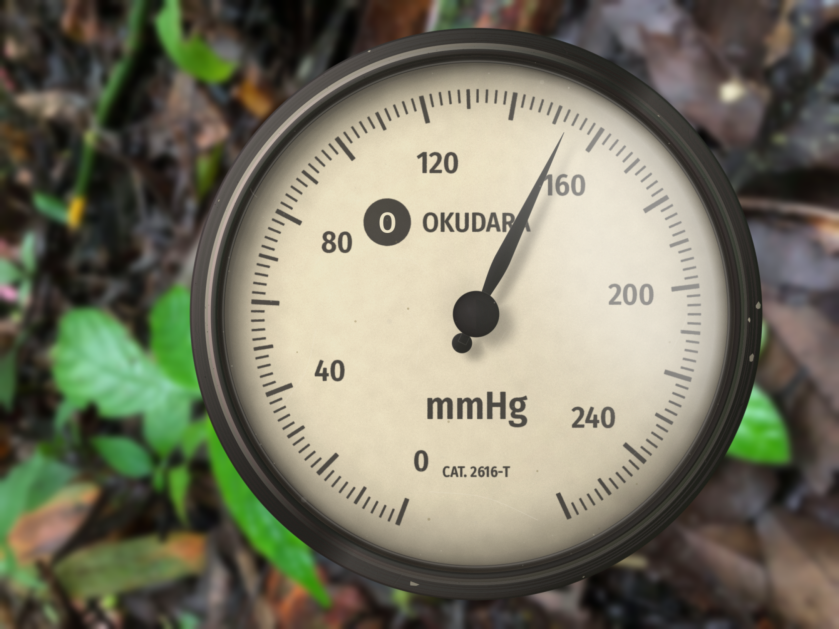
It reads 153; mmHg
